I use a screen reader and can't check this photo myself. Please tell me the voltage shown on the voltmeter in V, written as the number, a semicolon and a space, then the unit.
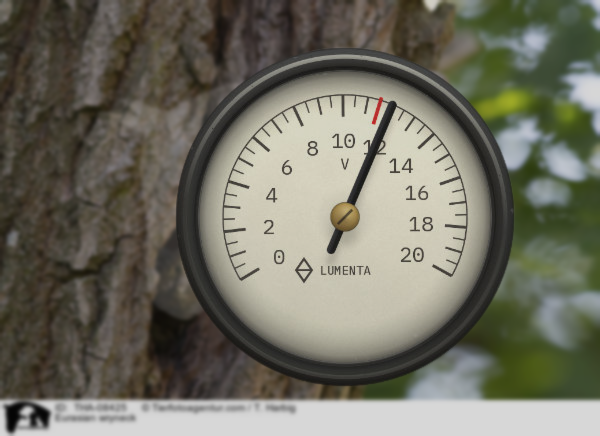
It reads 12; V
